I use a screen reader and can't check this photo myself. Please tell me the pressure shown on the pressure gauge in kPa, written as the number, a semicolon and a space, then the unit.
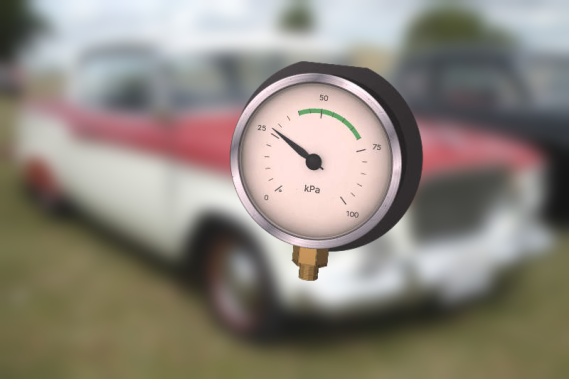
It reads 27.5; kPa
